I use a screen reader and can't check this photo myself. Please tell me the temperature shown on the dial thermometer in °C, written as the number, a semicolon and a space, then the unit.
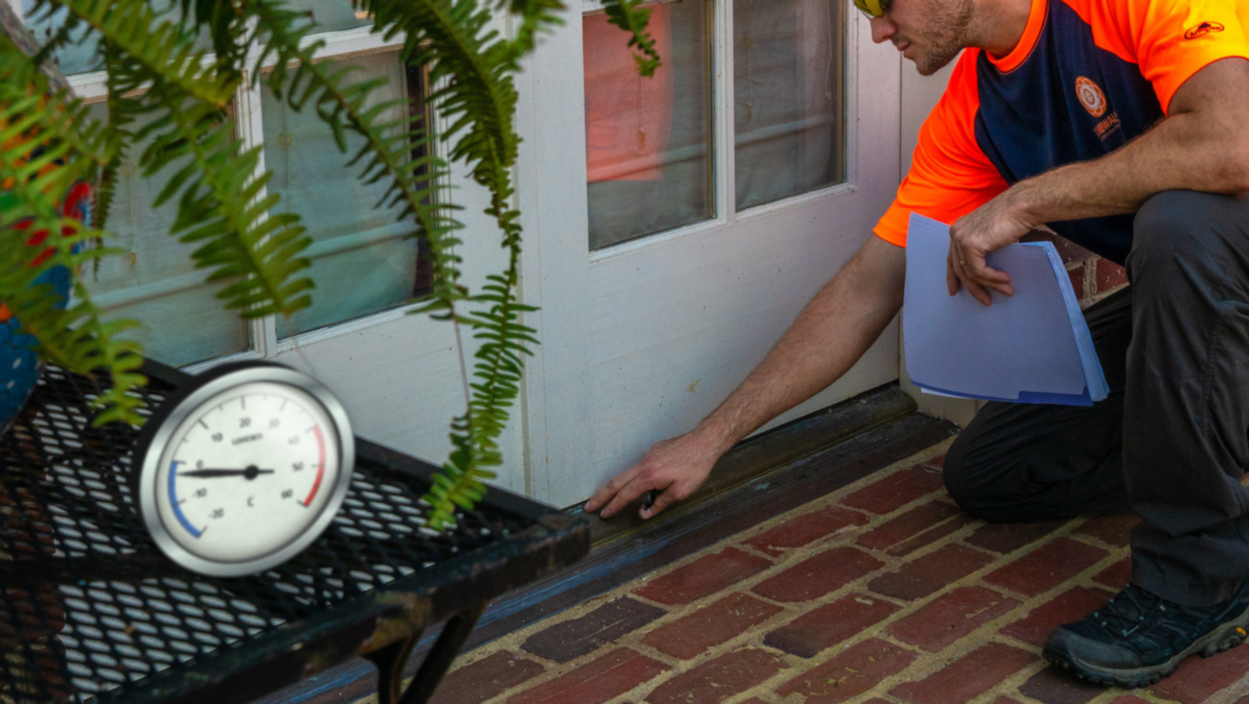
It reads -2.5; °C
